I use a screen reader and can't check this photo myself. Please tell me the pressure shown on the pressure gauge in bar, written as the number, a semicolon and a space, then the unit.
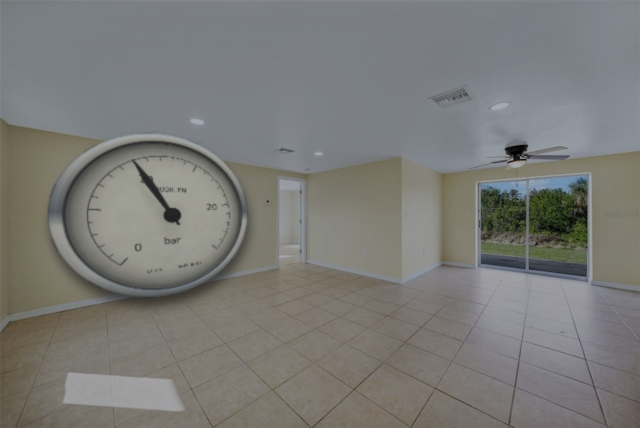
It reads 10; bar
